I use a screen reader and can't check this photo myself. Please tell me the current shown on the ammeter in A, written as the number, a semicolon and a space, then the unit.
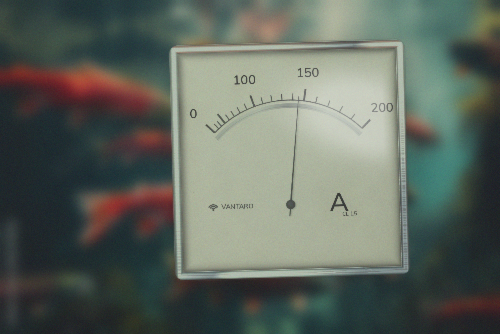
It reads 145; A
